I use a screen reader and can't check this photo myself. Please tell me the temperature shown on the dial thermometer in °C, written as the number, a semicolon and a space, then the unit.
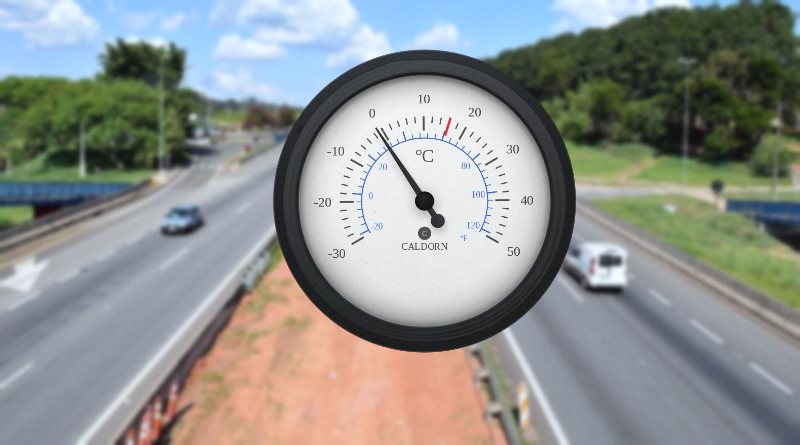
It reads -1; °C
